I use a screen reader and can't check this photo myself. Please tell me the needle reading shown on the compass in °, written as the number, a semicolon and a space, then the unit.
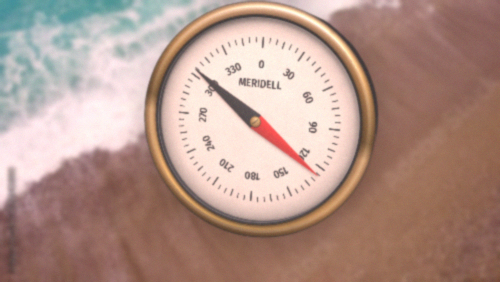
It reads 125; °
